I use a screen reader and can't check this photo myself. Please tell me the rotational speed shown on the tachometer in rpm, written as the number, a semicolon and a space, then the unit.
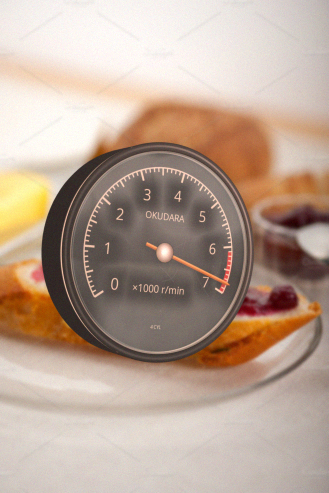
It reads 6800; rpm
